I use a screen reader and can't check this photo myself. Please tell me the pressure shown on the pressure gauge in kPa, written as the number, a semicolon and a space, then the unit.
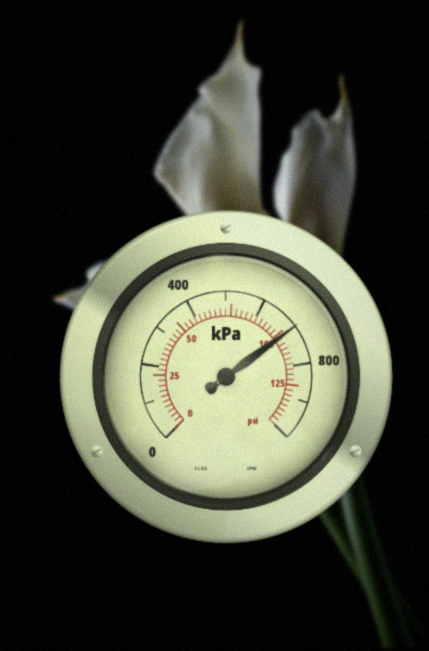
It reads 700; kPa
